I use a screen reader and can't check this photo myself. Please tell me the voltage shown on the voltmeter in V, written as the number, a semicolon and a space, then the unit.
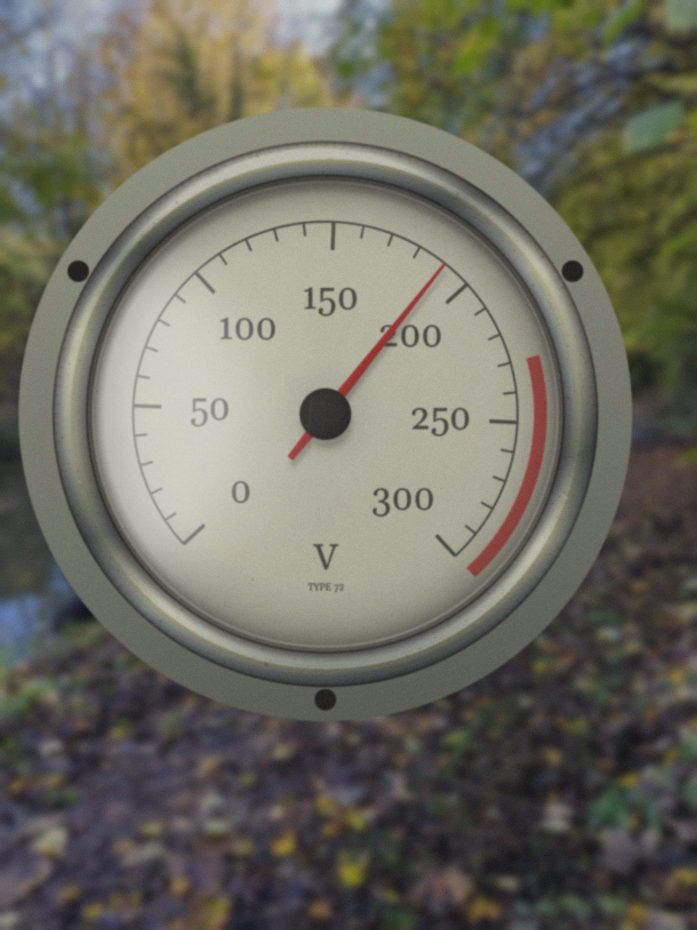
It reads 190; V
